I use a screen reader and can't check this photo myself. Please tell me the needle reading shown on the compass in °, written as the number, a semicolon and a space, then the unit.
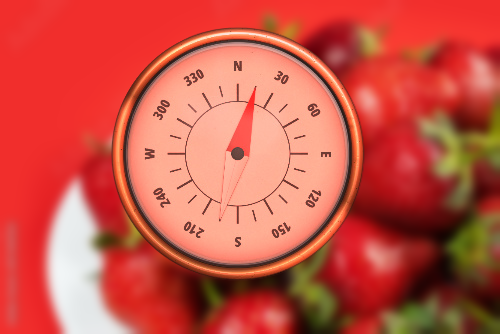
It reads 15; °
